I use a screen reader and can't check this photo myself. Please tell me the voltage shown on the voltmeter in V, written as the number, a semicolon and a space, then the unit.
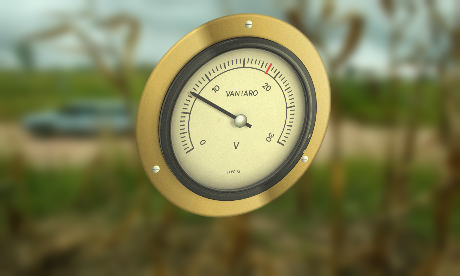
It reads 7.5; V
